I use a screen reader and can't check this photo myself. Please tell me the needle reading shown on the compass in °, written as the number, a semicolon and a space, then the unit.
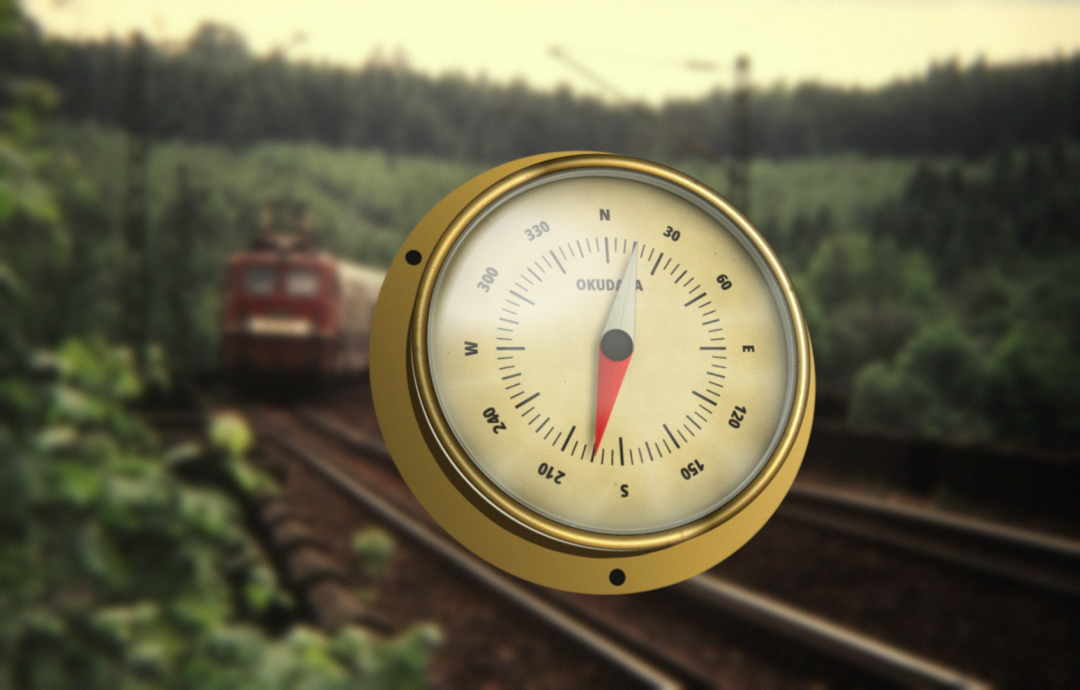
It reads 195; °
